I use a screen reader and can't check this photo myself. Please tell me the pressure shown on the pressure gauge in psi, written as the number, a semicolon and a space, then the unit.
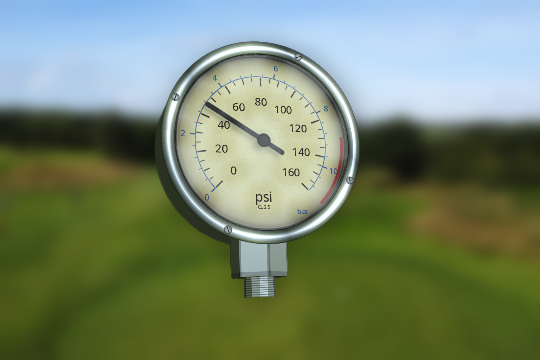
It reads 45; psi
